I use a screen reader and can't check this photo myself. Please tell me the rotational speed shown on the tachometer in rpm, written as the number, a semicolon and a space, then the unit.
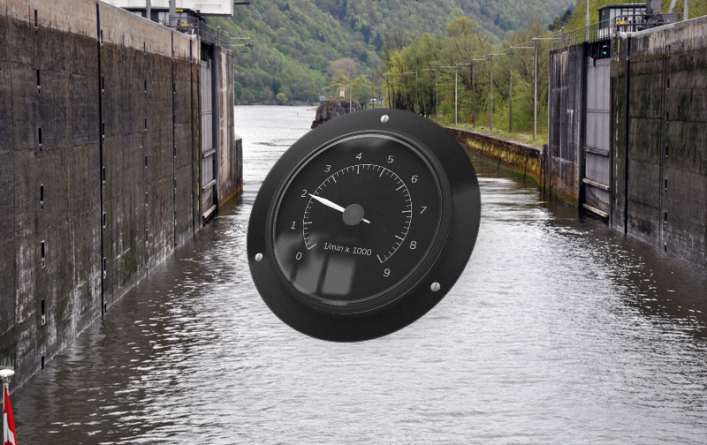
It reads 2000; rpm
